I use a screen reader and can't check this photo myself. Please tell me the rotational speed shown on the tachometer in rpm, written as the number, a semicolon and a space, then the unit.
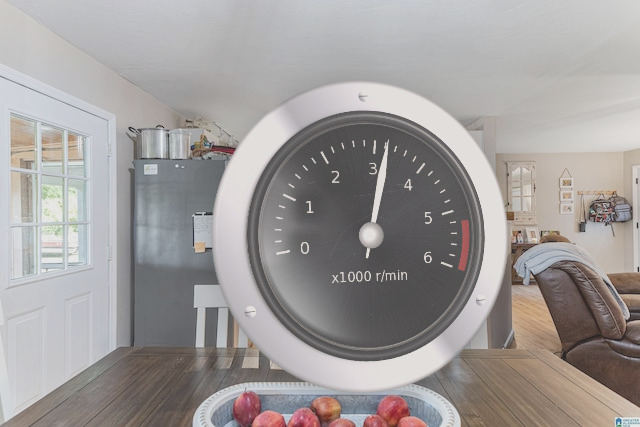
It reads 3200; rpm
